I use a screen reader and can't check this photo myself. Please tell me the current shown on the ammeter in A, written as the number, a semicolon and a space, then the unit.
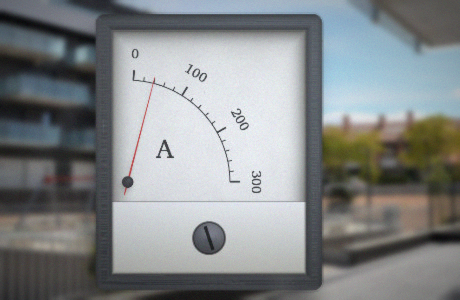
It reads 40; A
